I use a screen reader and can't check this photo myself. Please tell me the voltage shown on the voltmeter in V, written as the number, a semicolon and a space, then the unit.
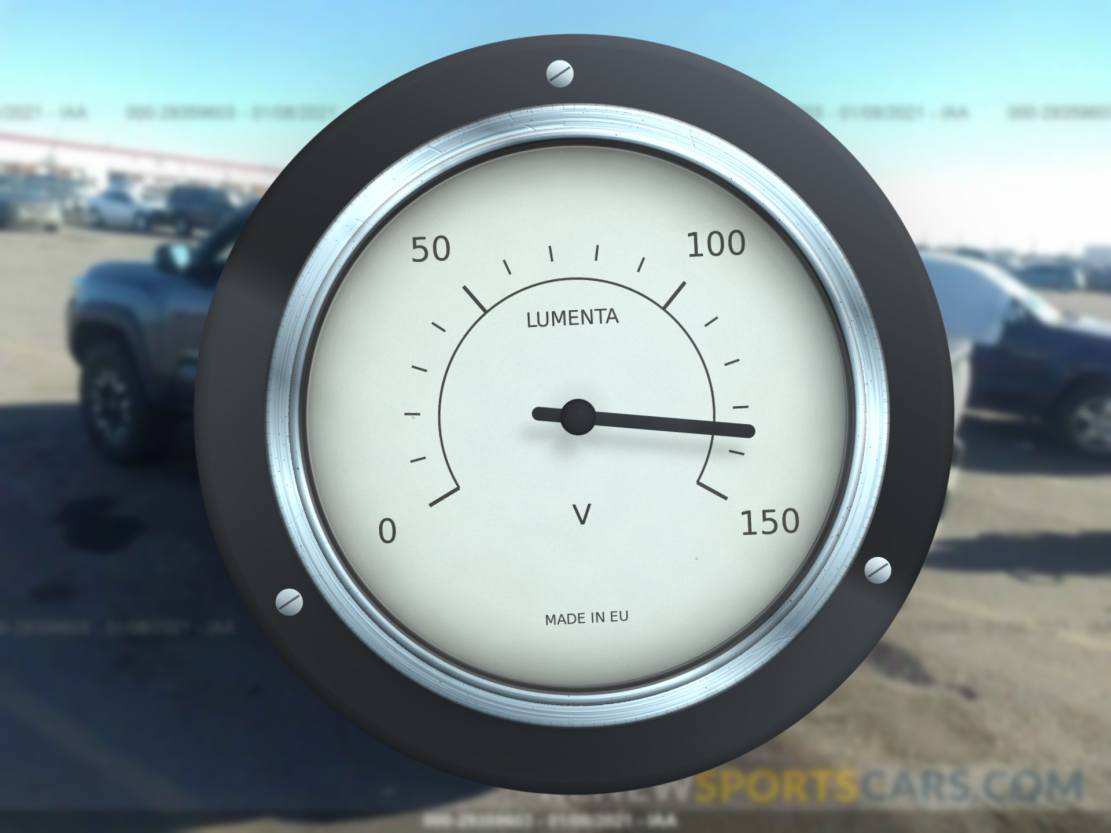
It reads 135; V
